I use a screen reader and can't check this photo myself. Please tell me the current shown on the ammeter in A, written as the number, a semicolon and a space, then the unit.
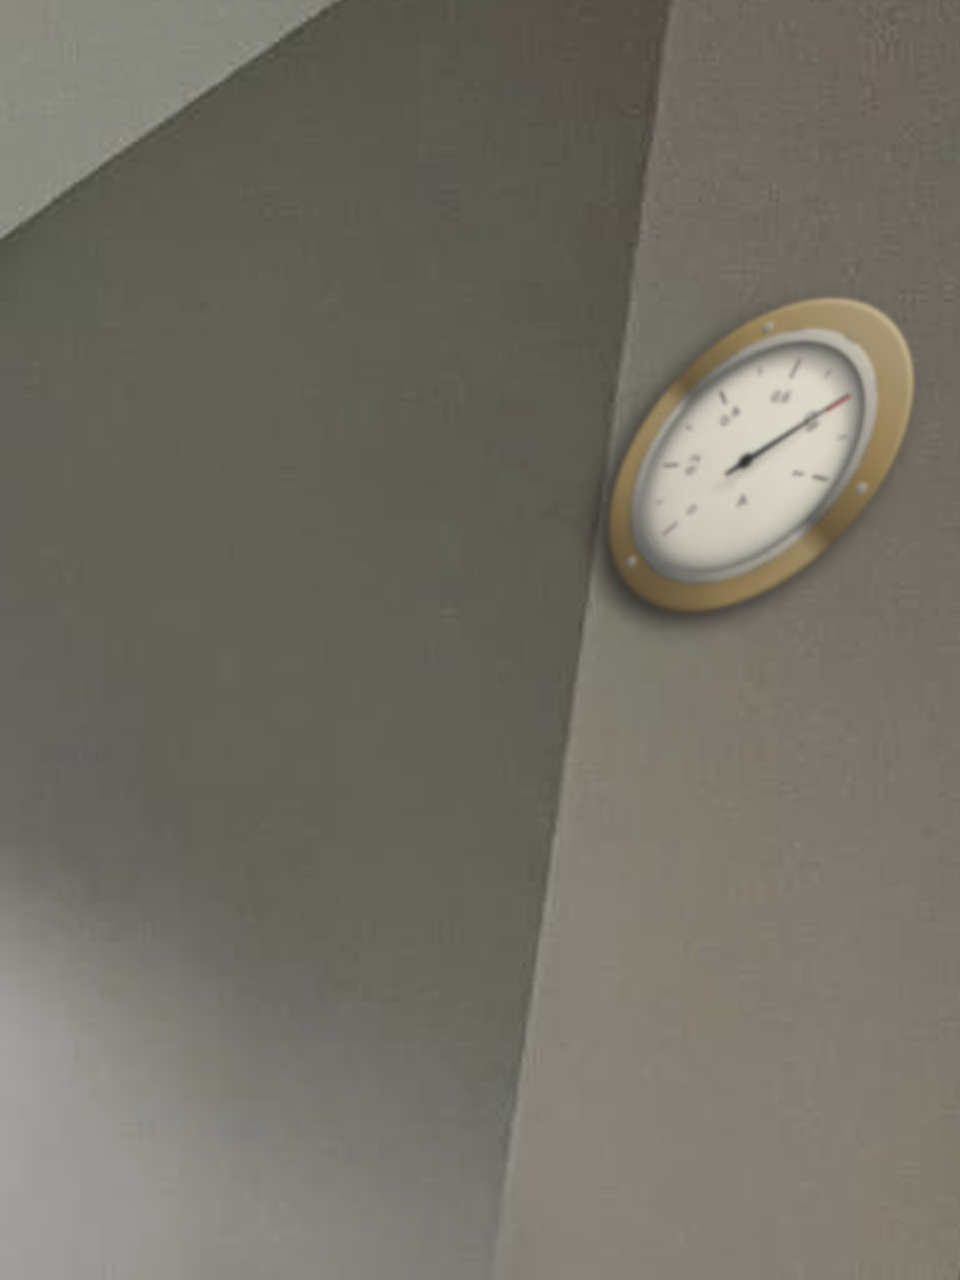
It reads 0.8; A
